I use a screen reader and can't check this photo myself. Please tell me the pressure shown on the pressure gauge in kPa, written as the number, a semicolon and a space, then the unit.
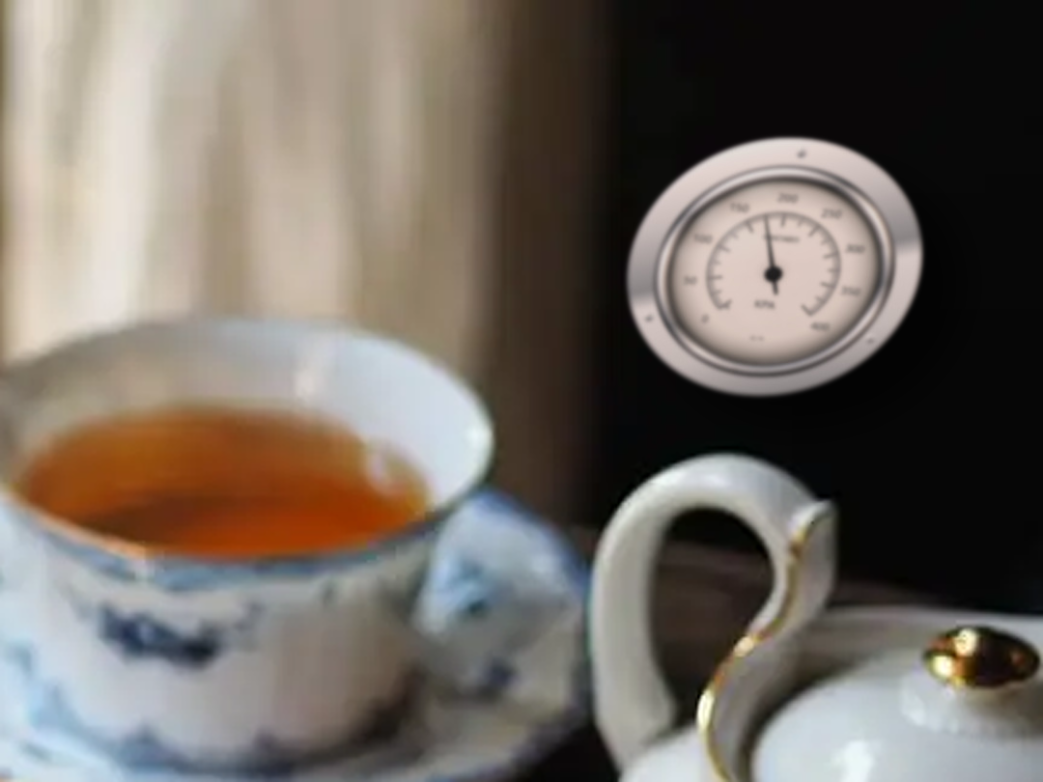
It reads 175; kPa
